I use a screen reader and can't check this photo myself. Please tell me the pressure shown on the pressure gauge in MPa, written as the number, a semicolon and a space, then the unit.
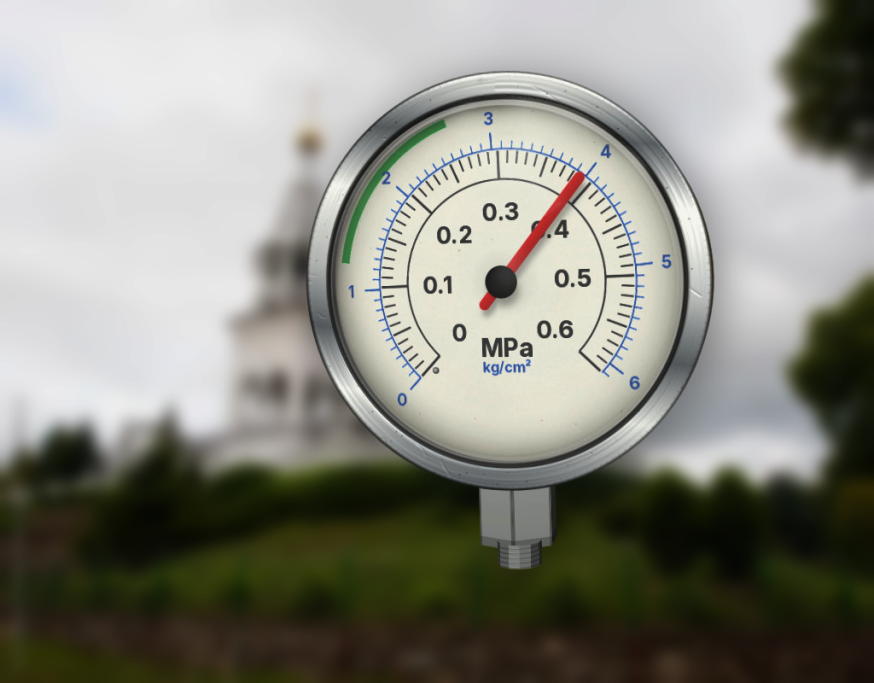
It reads 0.39; MPa
